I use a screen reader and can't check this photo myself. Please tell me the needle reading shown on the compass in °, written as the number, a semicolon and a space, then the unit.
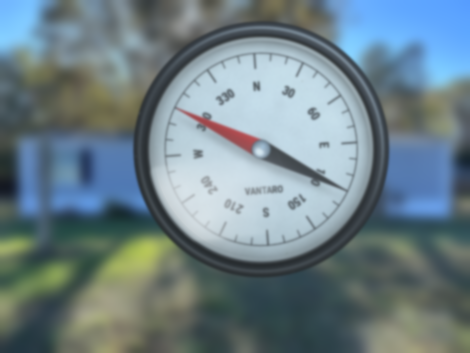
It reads 300; °
